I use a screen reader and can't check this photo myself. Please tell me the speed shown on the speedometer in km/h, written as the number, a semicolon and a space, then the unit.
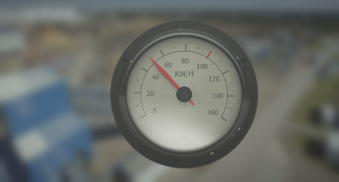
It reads 50; km/h
